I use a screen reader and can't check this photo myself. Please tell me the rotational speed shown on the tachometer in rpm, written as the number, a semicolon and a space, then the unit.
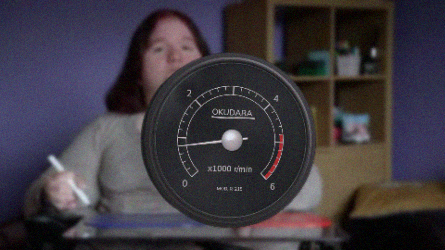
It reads 800; rpm
